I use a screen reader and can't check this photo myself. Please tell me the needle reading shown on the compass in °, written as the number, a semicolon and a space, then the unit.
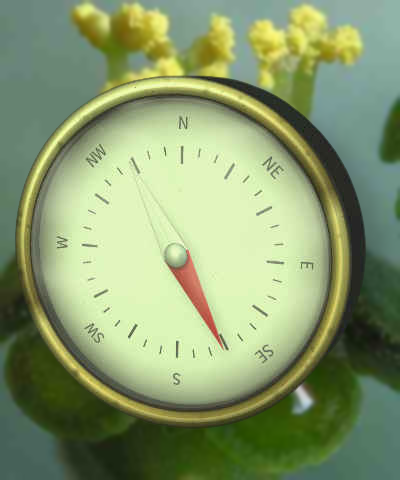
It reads 150; °
